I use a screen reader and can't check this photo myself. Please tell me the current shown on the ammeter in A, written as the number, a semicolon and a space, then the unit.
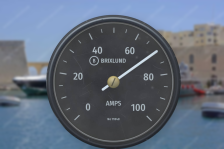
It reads 70; A
